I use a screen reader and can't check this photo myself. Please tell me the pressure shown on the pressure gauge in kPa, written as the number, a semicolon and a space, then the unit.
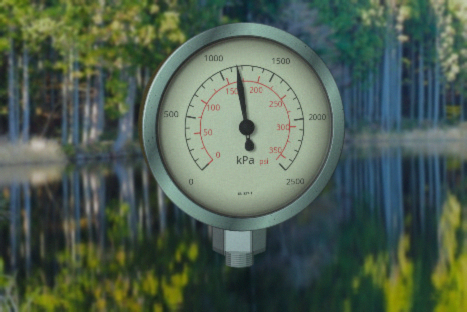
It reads 1150; kPa
